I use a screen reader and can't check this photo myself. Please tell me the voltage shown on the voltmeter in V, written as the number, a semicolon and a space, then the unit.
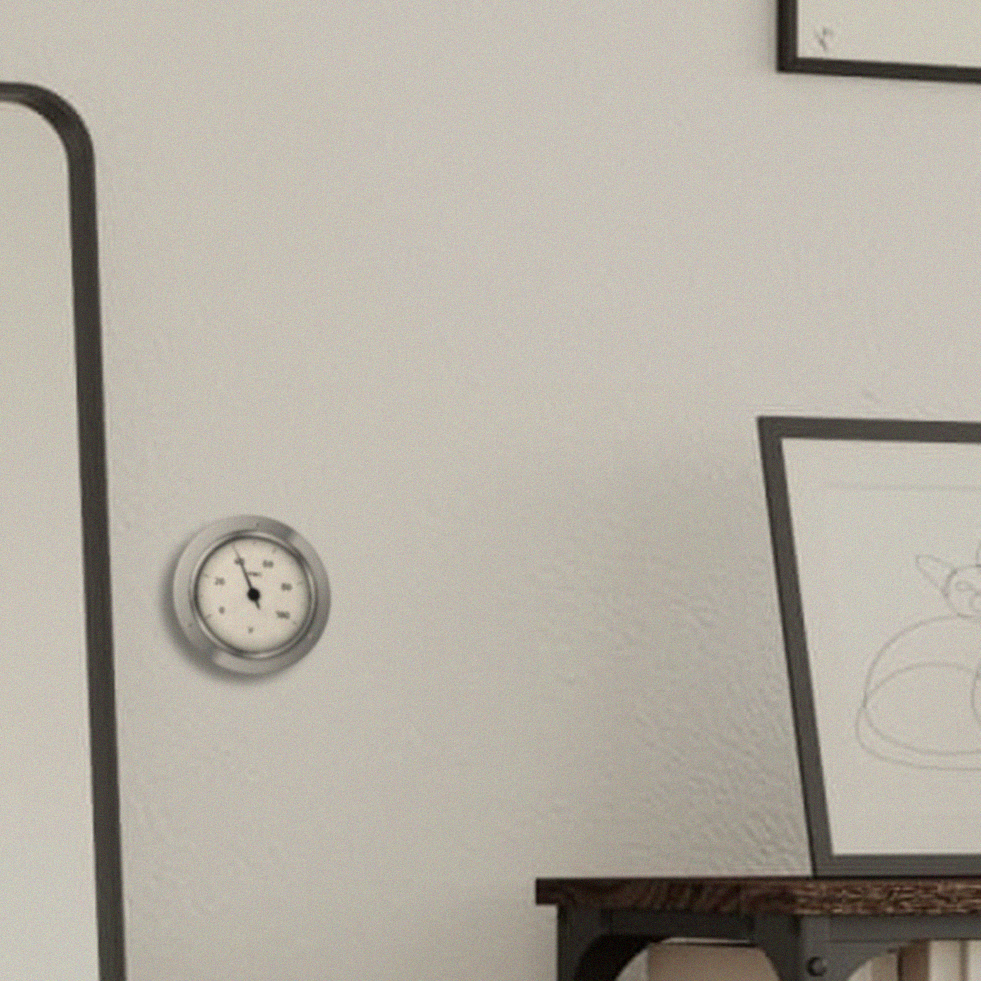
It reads 40; V
